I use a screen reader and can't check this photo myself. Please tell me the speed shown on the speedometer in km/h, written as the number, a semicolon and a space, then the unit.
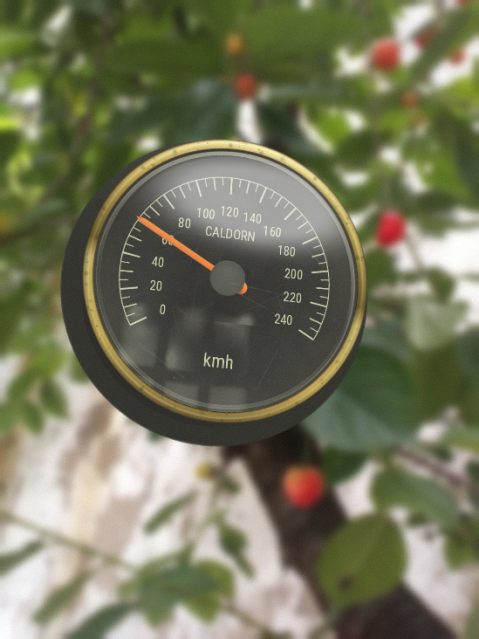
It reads 60; km/h
